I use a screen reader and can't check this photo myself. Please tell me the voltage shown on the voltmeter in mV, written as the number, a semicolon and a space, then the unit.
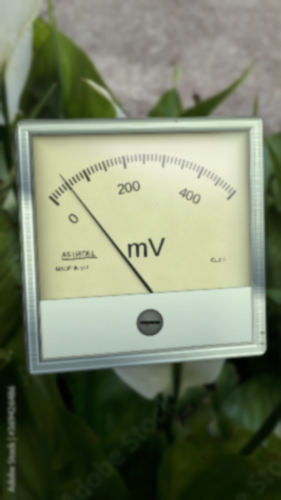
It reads 50; mV
